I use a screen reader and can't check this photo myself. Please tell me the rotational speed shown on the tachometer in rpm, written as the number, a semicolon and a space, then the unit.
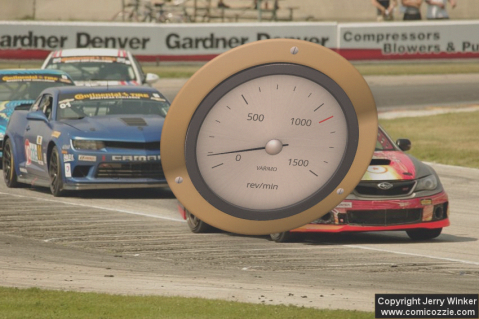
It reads 100; rpm
